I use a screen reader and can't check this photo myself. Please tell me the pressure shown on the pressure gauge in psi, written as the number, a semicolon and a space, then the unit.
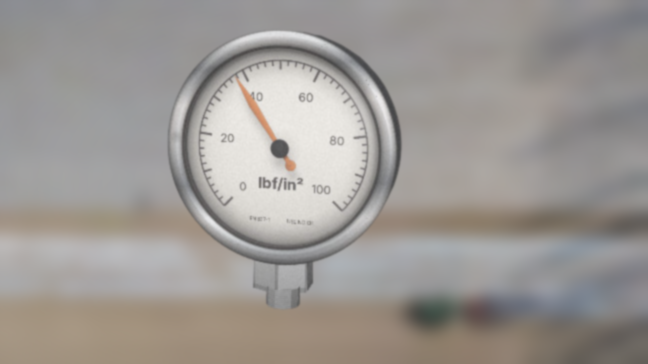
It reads 38; psi
